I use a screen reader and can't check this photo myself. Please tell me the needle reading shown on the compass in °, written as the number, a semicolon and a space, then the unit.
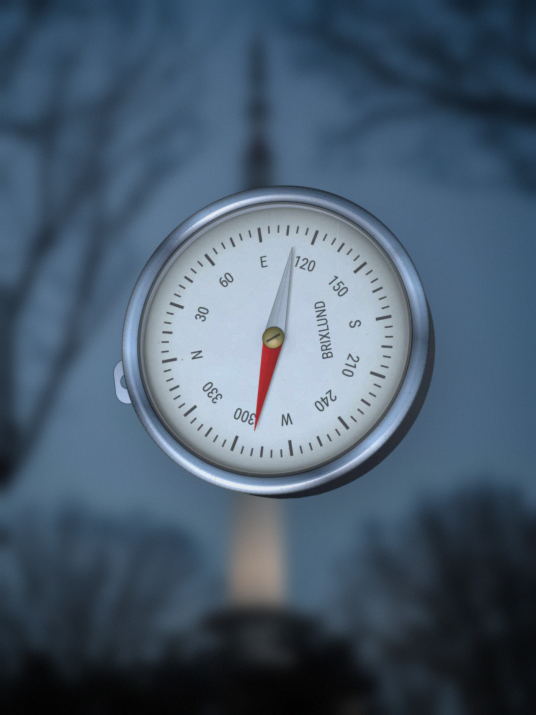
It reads 290; °
